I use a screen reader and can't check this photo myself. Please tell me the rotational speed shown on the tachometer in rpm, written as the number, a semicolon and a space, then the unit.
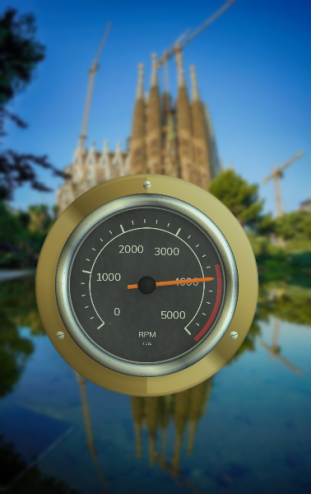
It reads 4000; rpm
